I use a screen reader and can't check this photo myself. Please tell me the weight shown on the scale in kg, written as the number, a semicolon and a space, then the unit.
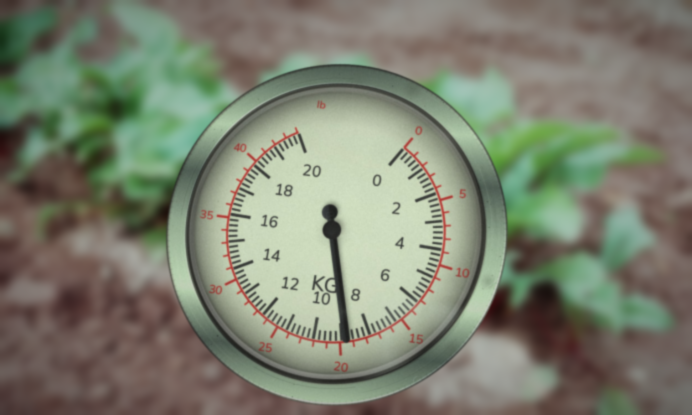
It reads 8.8; kg
